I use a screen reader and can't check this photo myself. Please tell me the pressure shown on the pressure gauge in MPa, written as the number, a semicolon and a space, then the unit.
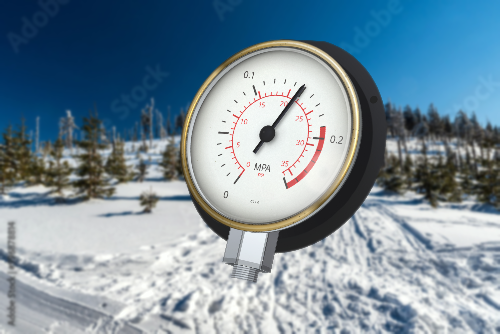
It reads 0.15; MPa
